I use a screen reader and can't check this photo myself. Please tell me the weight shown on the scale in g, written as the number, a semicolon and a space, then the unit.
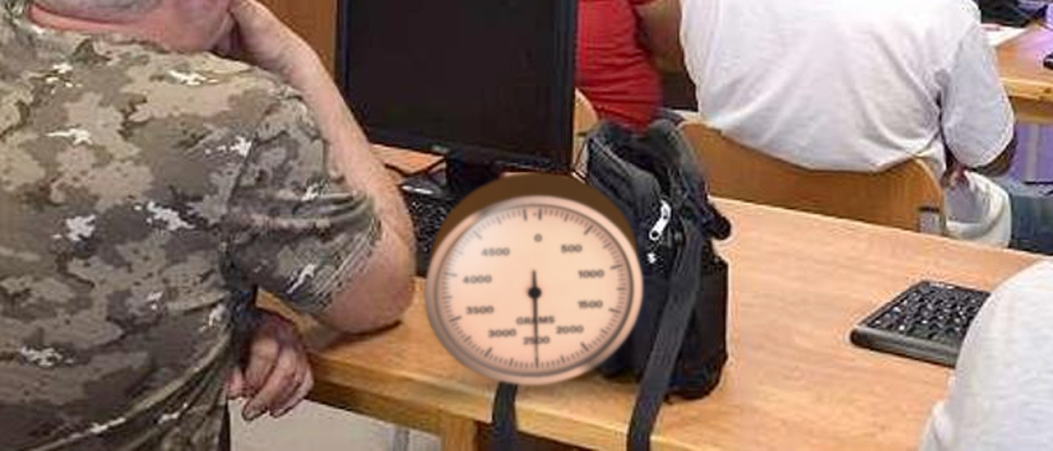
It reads 2500; g
